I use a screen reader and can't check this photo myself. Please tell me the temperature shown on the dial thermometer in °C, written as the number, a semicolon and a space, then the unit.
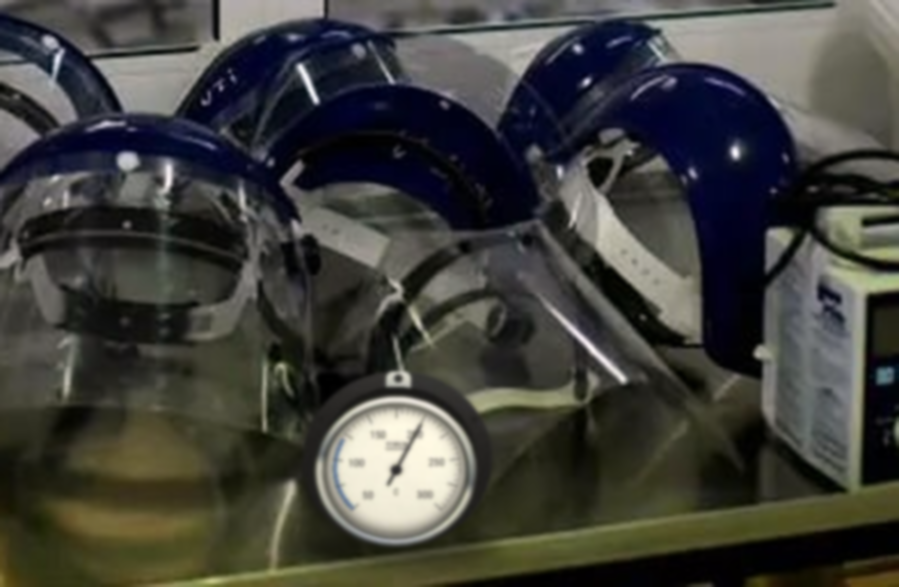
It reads 200; °C
